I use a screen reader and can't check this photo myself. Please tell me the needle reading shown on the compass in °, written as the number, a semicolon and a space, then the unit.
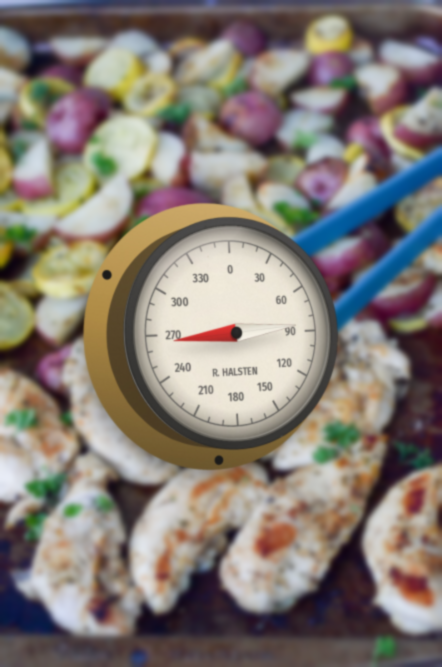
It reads 265; °
